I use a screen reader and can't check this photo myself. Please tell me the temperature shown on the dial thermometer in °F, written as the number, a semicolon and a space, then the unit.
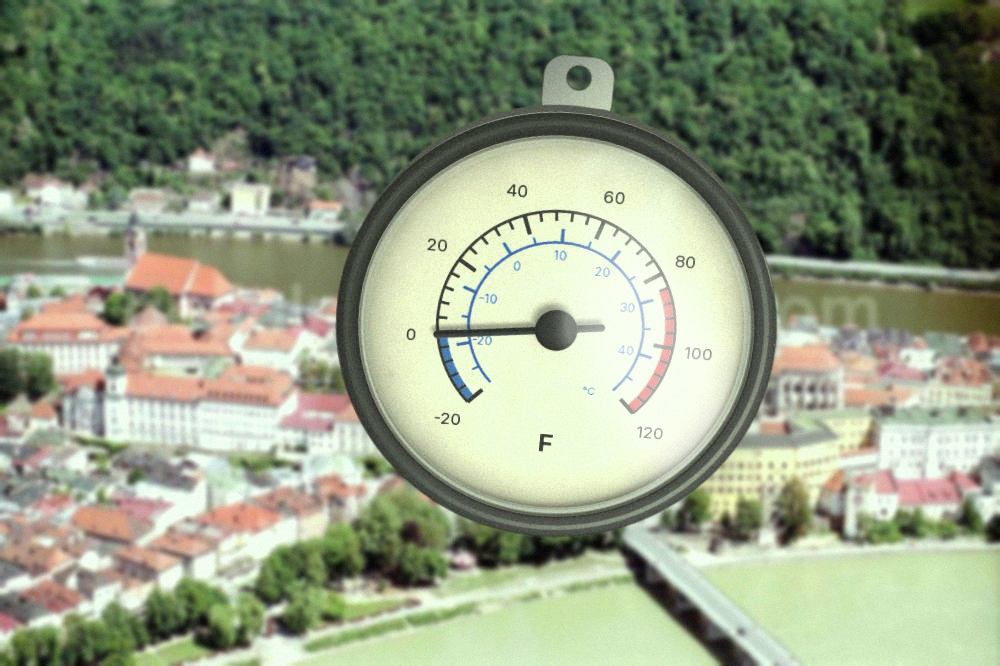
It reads 0; °F
